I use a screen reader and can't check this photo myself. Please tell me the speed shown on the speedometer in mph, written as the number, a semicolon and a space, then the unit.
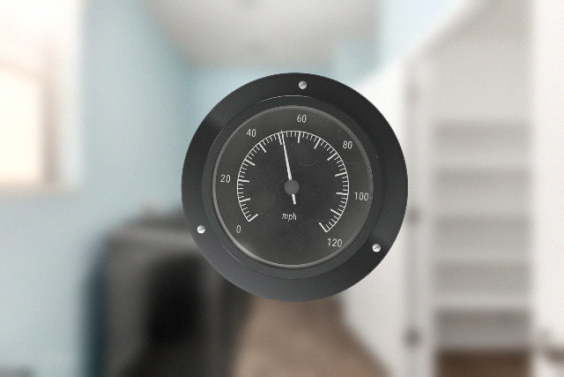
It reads 52; mph
